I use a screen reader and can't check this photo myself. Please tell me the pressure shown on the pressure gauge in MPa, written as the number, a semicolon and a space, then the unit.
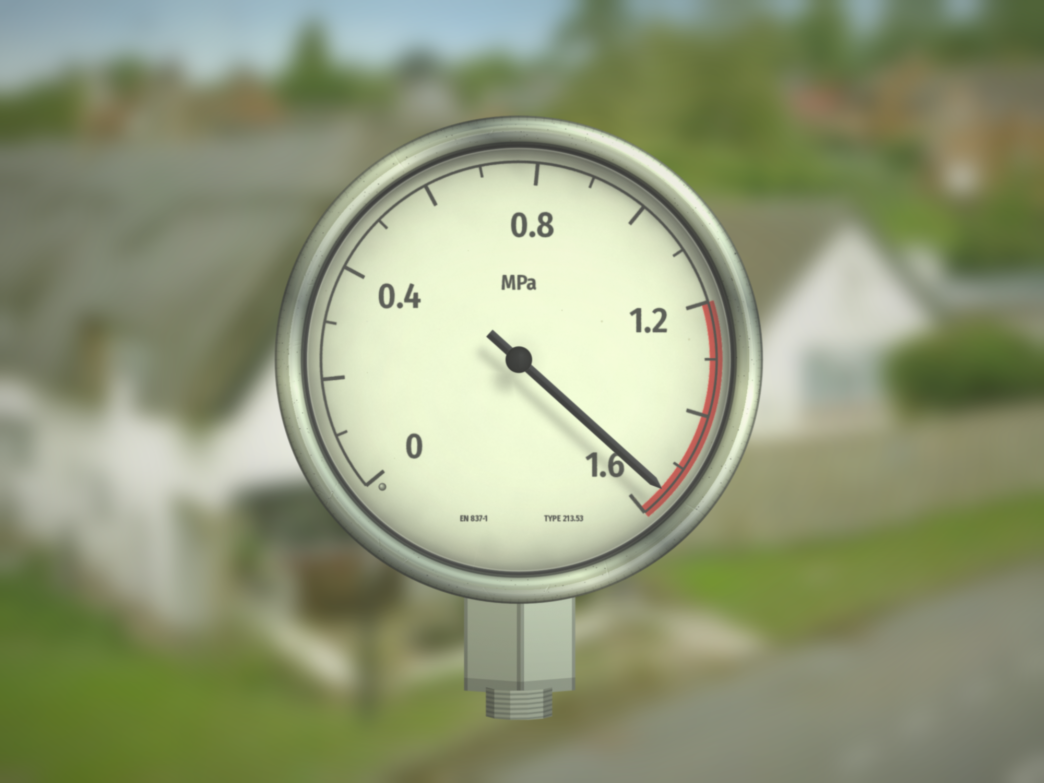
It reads 1.55; MPa
